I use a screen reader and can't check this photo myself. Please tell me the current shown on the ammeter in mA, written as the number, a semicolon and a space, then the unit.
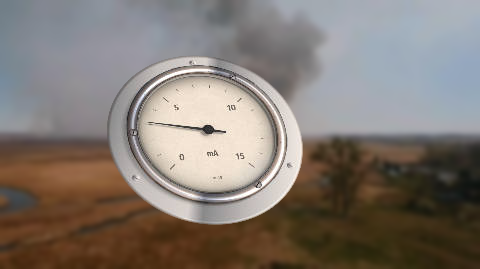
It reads 3; mA
